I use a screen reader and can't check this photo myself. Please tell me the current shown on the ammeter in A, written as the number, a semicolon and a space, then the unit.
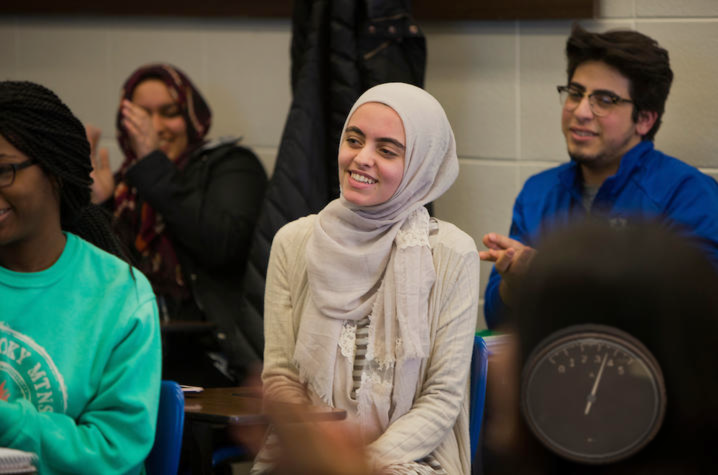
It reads 3.5; A
